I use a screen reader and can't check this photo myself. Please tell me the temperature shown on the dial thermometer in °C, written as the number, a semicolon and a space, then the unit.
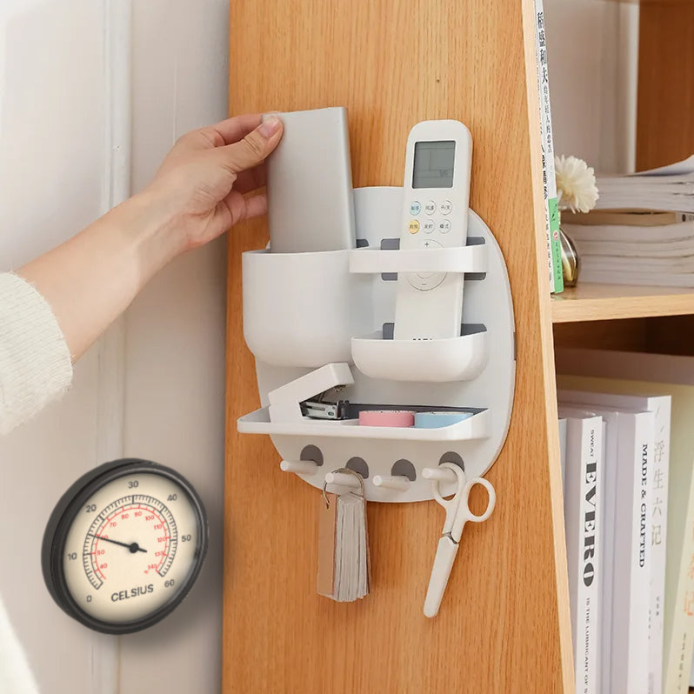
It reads 15; °C
